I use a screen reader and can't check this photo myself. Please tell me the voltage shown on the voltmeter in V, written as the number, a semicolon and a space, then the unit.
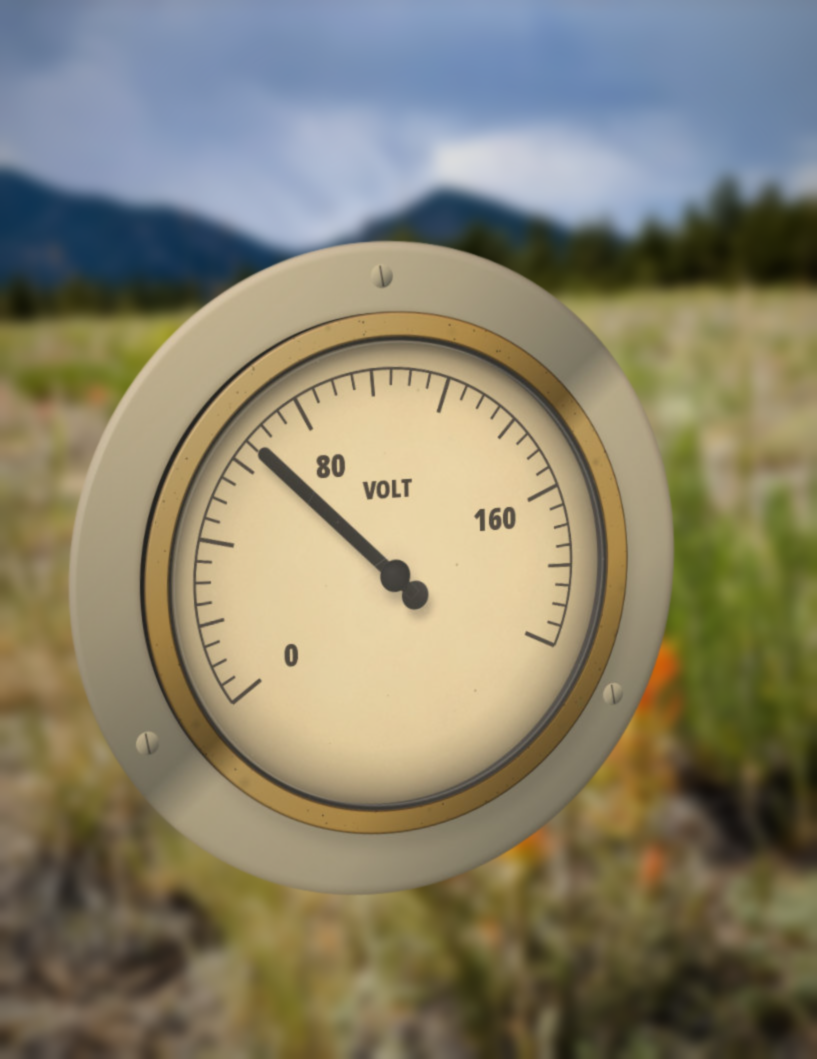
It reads 65; V
